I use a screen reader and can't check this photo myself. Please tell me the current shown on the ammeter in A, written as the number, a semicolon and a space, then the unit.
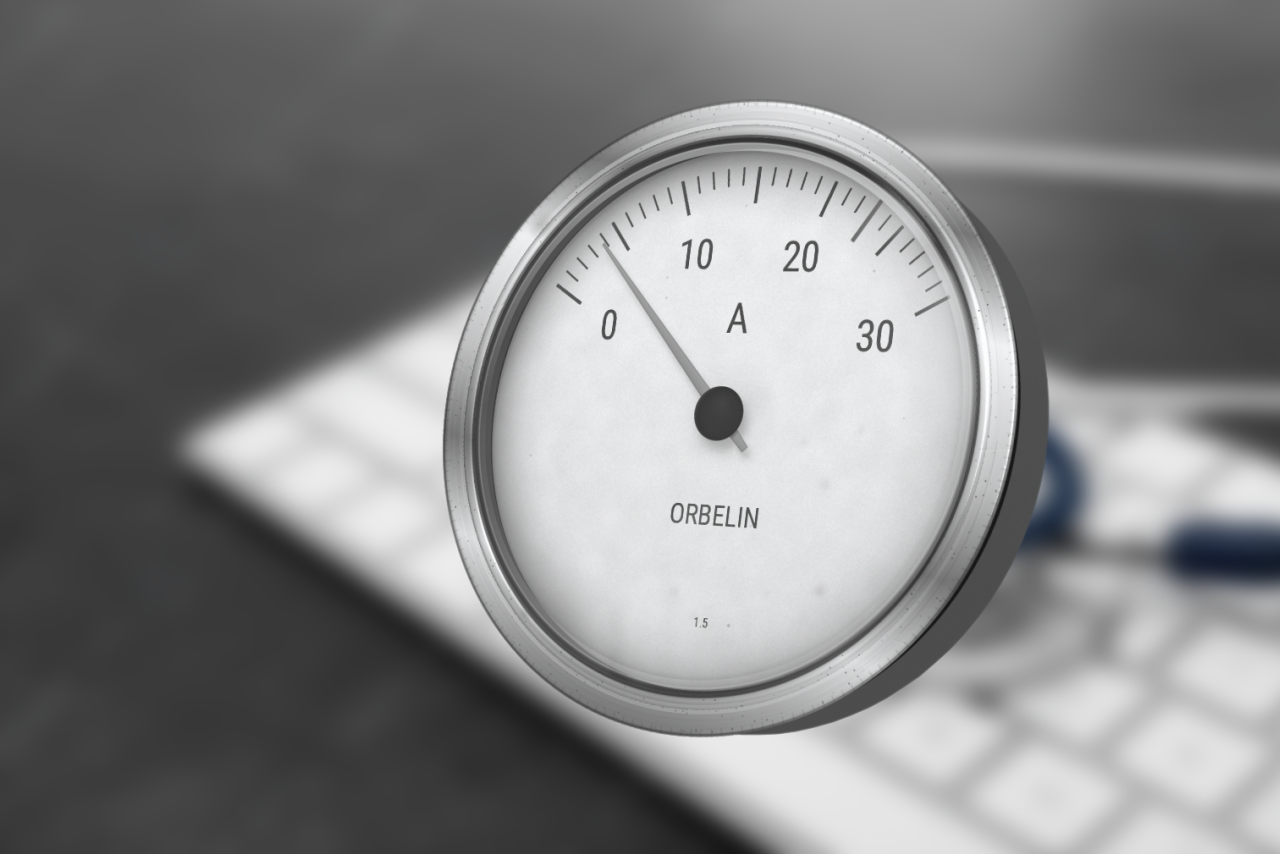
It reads 4; A
